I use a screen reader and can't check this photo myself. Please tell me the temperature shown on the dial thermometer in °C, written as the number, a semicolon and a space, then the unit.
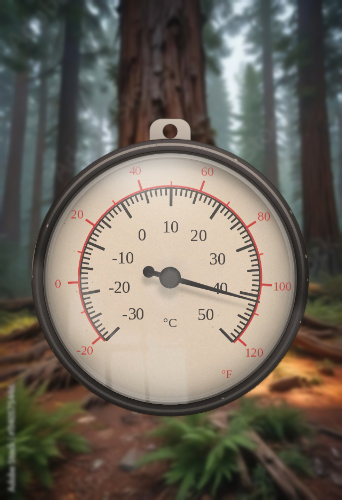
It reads 41; °C
